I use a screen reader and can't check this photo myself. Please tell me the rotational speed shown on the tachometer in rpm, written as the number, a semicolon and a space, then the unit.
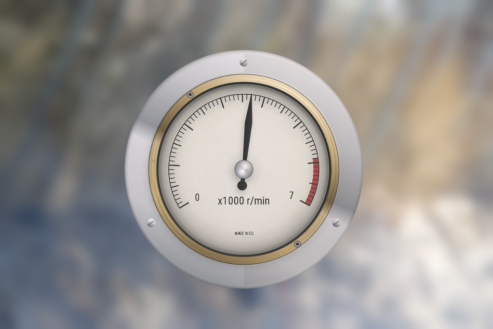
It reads 3700; rpm
